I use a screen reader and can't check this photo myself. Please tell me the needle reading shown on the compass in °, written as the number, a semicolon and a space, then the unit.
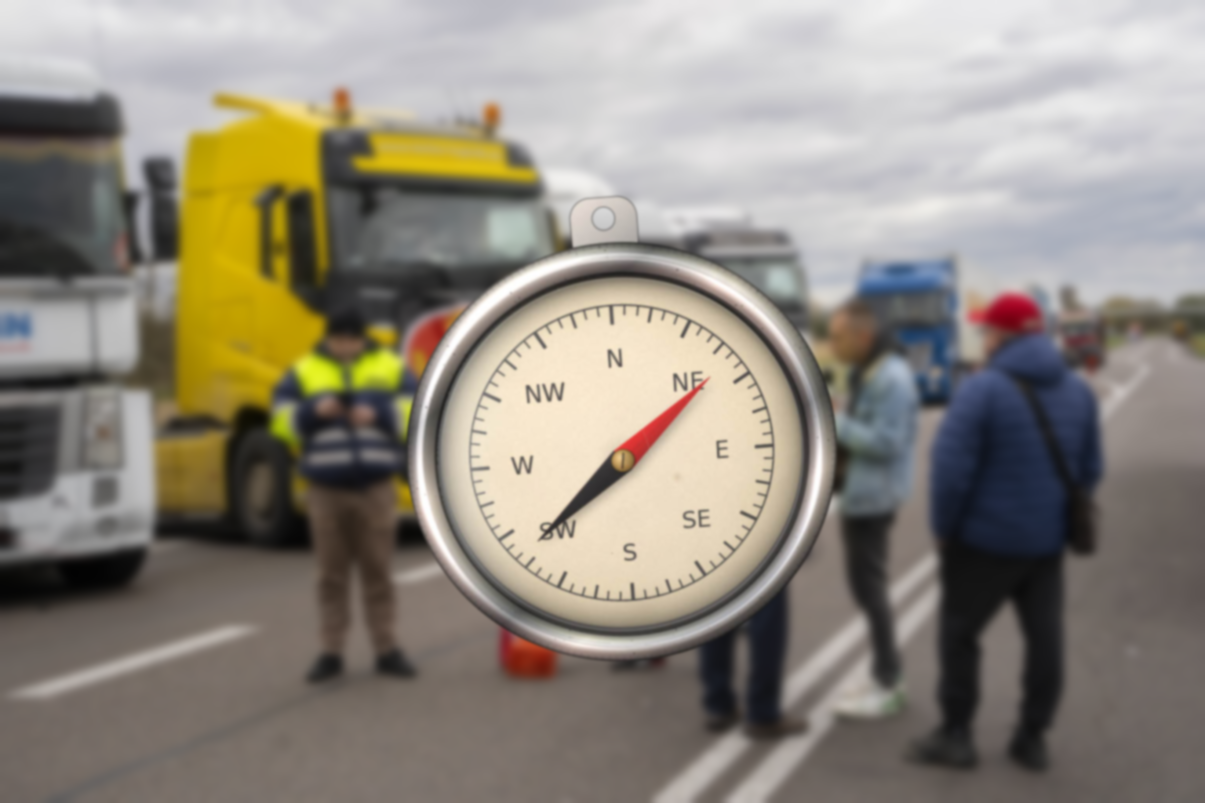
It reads 50; °
